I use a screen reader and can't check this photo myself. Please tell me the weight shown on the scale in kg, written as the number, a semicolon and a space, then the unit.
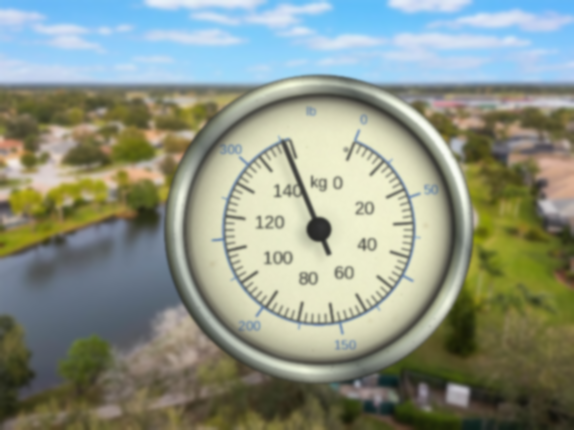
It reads 148; kg
